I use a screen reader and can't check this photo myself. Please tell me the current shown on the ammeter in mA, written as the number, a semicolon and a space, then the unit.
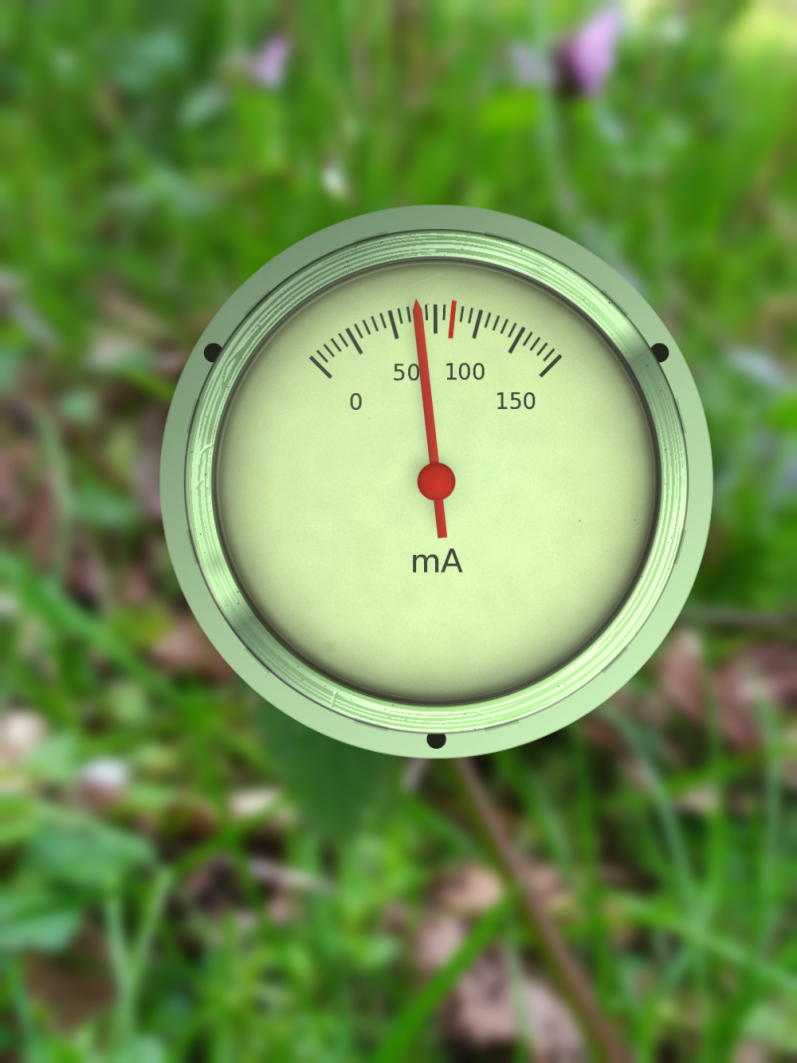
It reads 65; mA
